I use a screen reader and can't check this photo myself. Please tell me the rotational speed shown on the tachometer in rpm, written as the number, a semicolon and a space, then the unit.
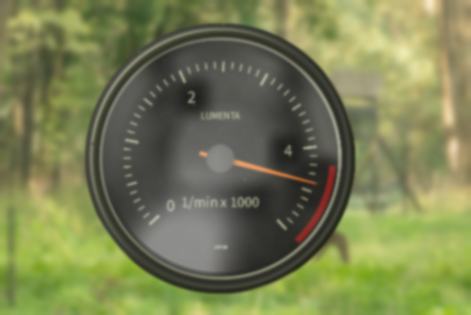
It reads 4400; rpm
